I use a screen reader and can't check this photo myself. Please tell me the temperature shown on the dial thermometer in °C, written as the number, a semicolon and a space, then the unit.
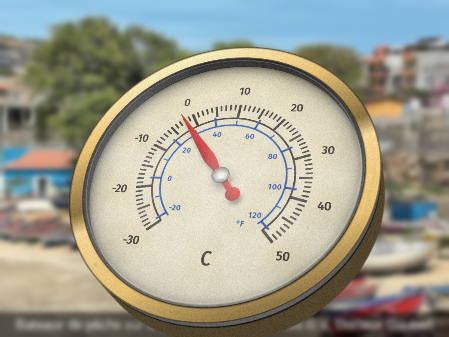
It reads -2; °C
